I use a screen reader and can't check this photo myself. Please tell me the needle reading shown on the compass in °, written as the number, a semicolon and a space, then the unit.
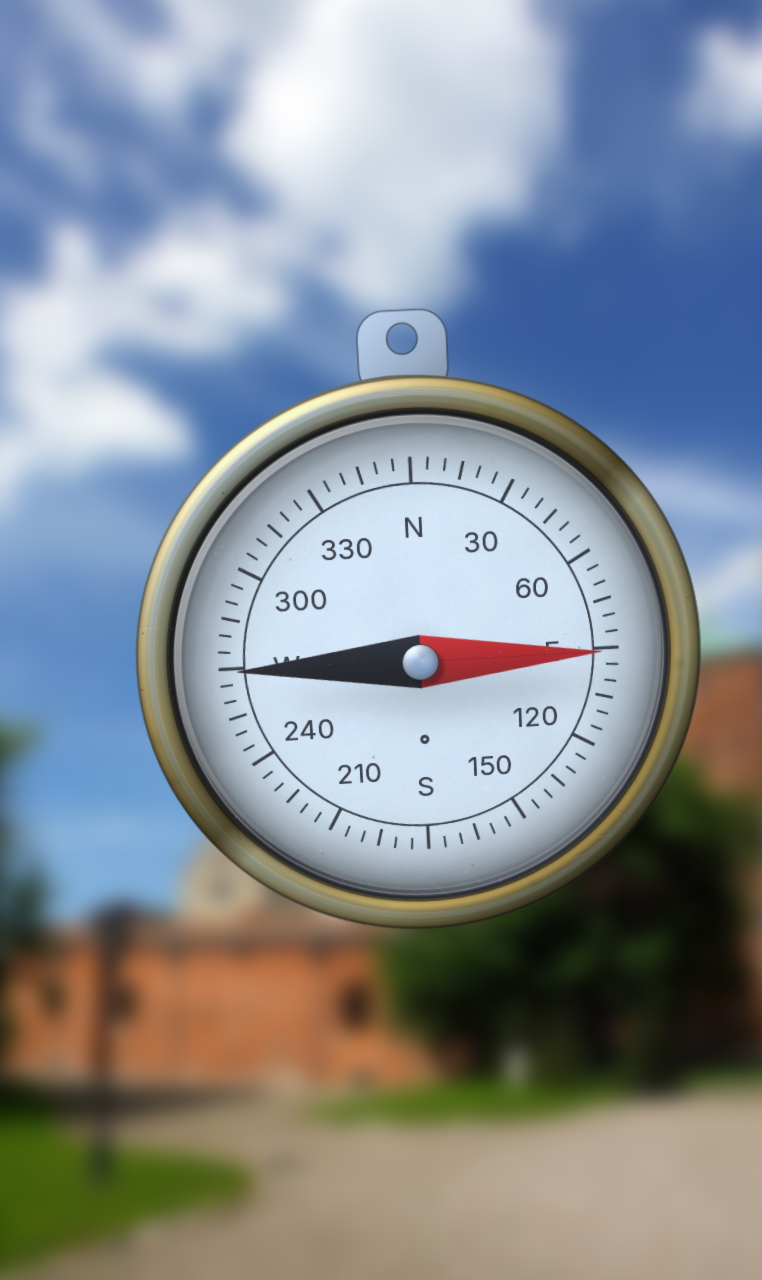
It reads 90; °
